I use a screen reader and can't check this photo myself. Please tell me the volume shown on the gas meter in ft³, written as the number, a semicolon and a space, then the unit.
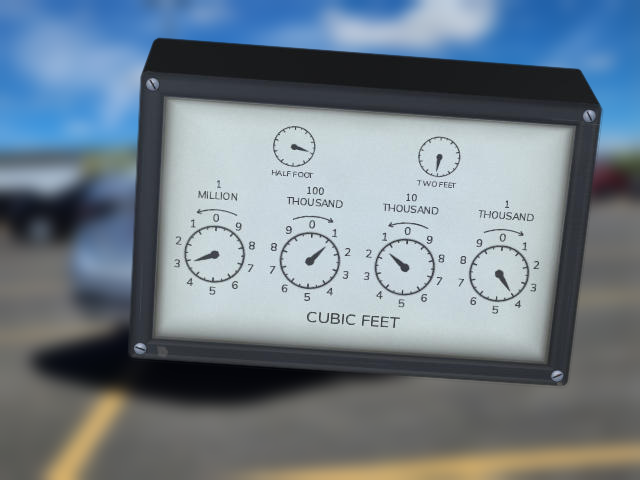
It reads 311400; ft³
